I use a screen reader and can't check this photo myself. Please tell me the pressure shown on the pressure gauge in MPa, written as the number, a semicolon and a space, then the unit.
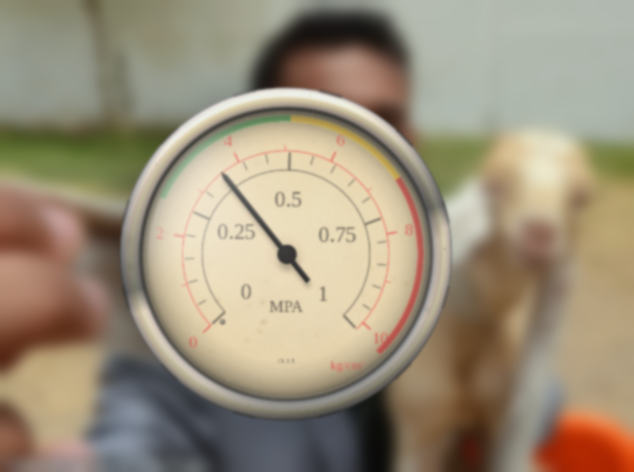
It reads 0.35; MPa
